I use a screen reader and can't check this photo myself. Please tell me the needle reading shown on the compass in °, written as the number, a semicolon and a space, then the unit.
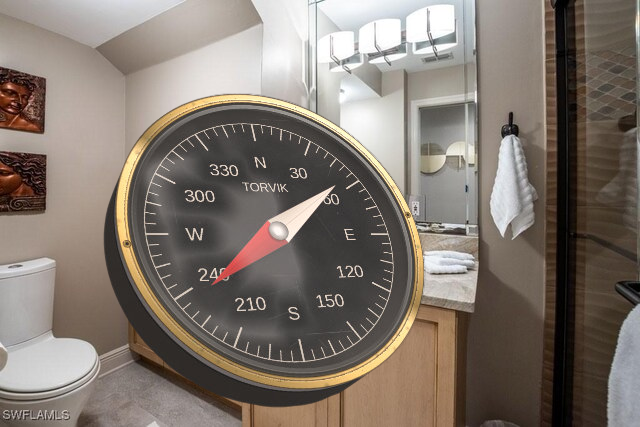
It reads 235; °
